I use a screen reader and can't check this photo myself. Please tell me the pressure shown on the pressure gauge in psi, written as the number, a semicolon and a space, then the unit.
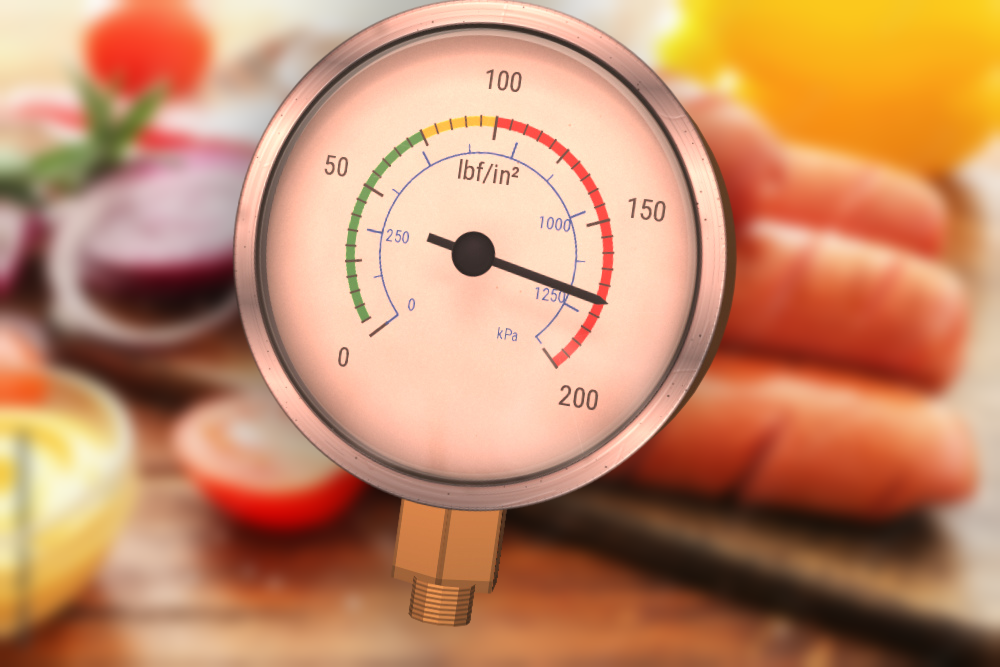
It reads 175; psi
